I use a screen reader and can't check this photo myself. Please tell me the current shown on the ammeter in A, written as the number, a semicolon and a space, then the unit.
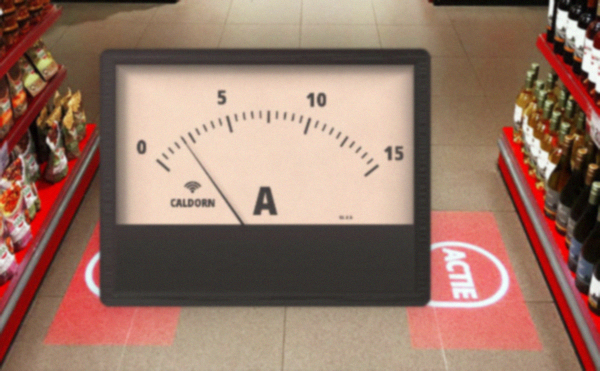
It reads 2; A
